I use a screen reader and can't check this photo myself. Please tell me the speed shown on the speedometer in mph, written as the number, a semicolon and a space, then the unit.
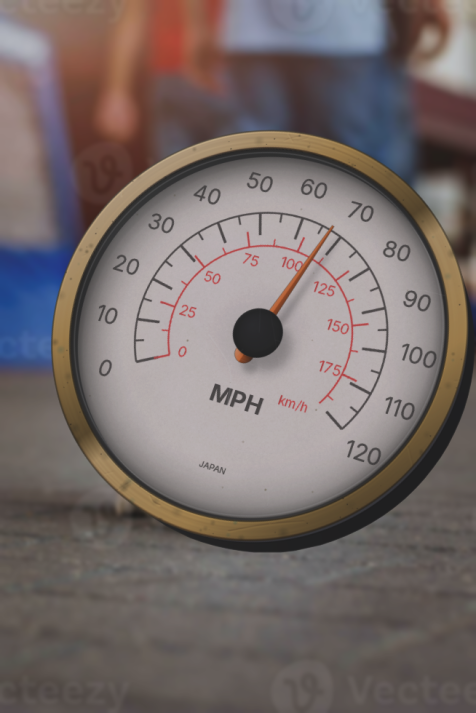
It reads 67.5; mph
